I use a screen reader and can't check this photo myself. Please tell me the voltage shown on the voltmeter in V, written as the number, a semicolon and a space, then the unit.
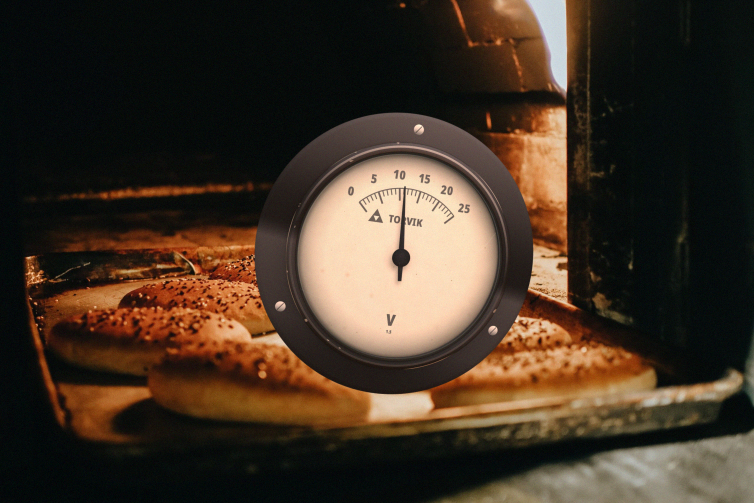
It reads 11; V
